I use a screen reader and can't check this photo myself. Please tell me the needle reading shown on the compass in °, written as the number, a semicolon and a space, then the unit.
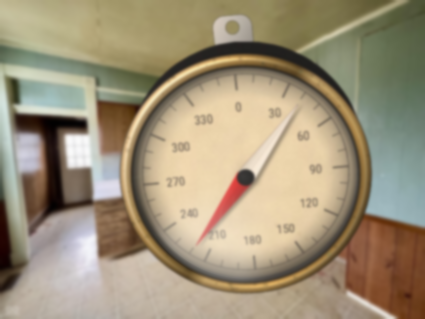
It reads 220; °
